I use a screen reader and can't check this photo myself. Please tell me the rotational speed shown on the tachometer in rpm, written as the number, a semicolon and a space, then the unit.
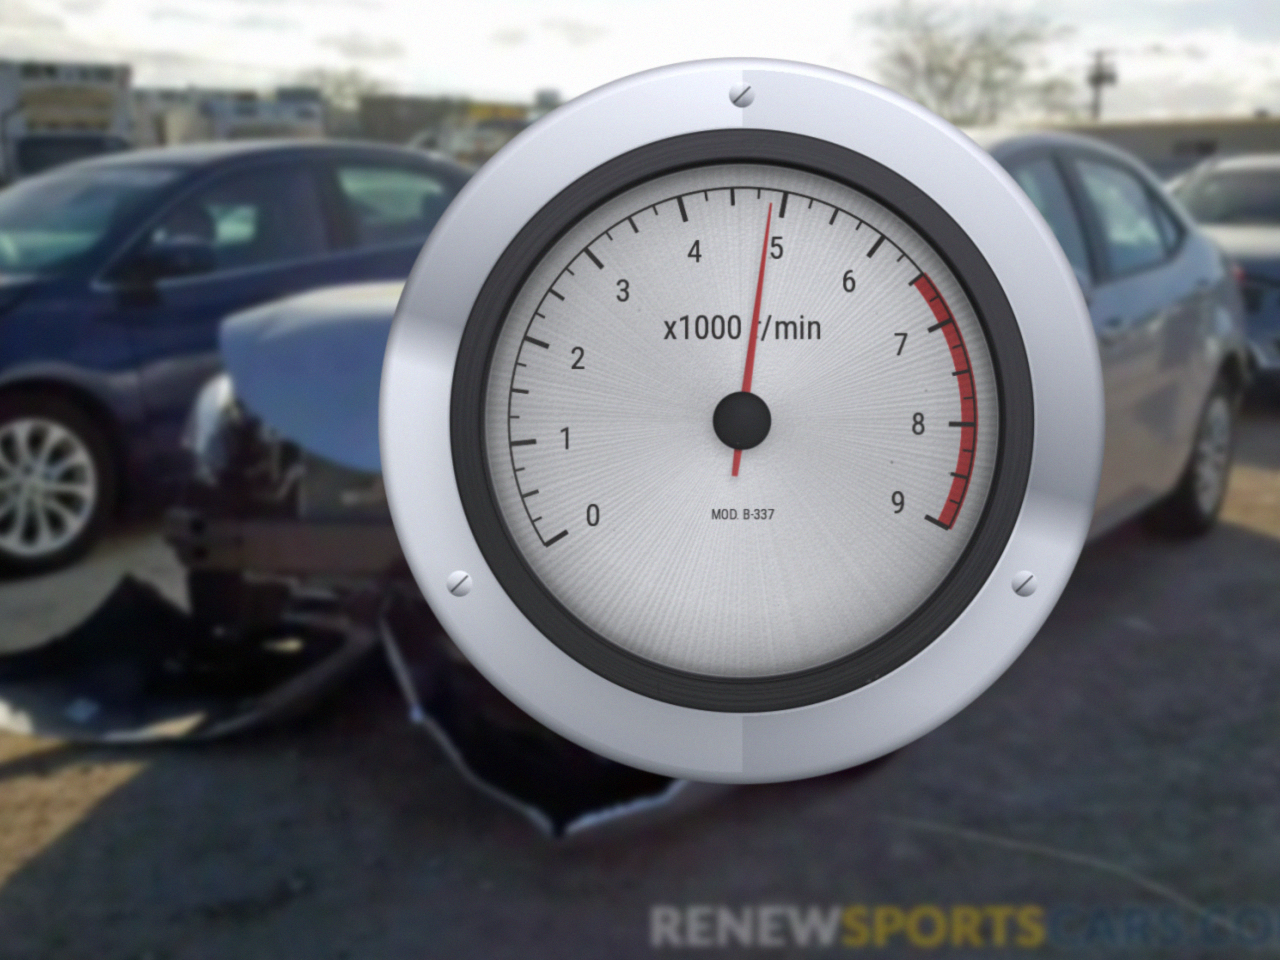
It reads 4875; rpm
